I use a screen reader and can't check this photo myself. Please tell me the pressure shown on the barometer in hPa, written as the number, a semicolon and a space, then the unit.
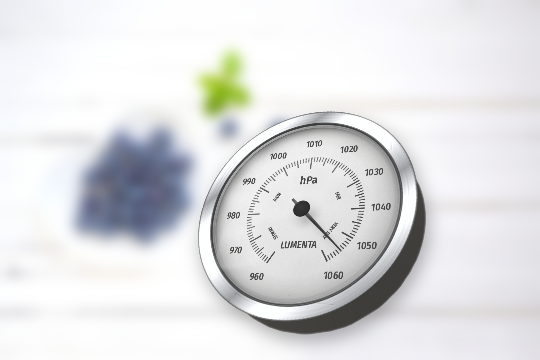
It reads 1055; hPa
